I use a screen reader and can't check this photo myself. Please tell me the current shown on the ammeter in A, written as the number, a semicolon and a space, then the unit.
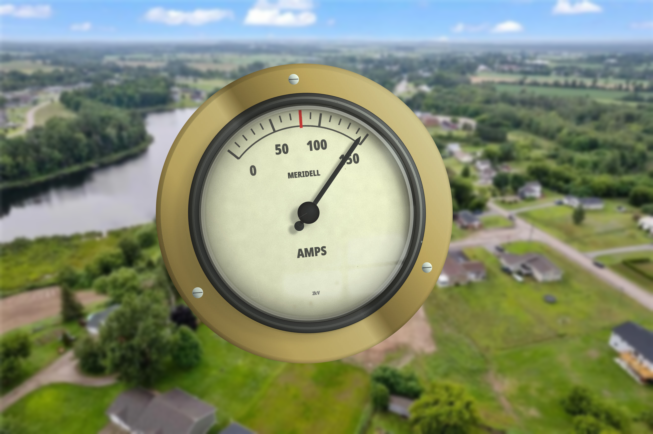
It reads 145; A
